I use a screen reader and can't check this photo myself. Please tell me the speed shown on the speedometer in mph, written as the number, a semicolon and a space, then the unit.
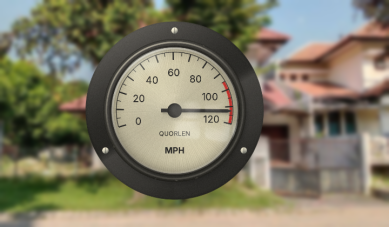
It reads 112.5; mph
